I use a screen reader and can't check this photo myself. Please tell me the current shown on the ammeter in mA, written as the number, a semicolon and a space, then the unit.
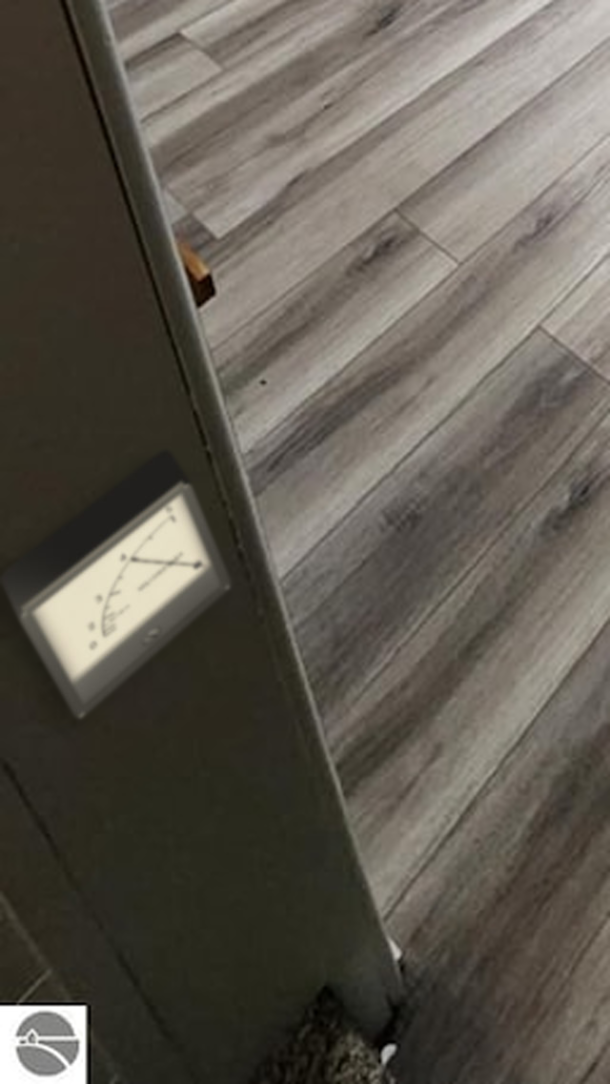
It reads 4; mA
